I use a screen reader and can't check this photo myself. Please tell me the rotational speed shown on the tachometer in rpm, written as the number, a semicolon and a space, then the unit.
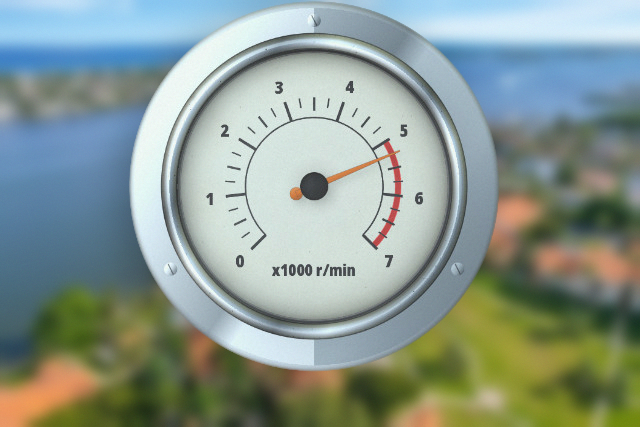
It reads 5250; rpm
